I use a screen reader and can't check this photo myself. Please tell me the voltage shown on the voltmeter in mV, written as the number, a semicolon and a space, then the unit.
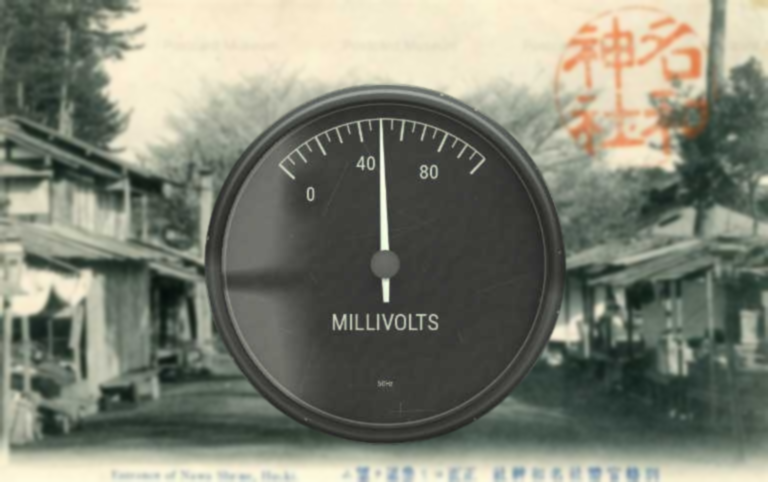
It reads 50; mV
